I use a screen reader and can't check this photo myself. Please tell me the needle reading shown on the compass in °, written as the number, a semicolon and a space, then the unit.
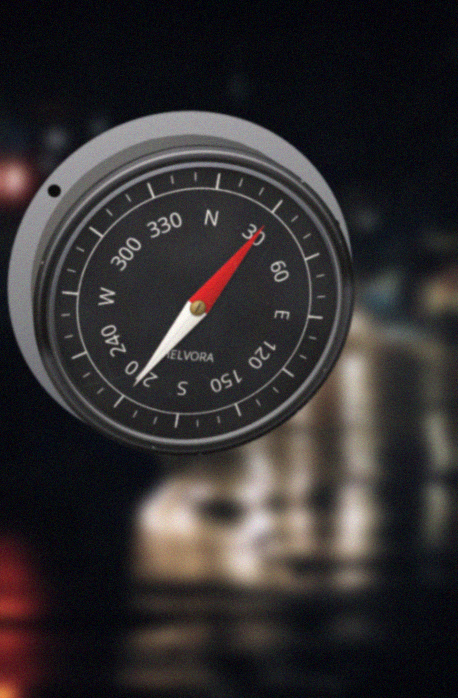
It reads 30; °
